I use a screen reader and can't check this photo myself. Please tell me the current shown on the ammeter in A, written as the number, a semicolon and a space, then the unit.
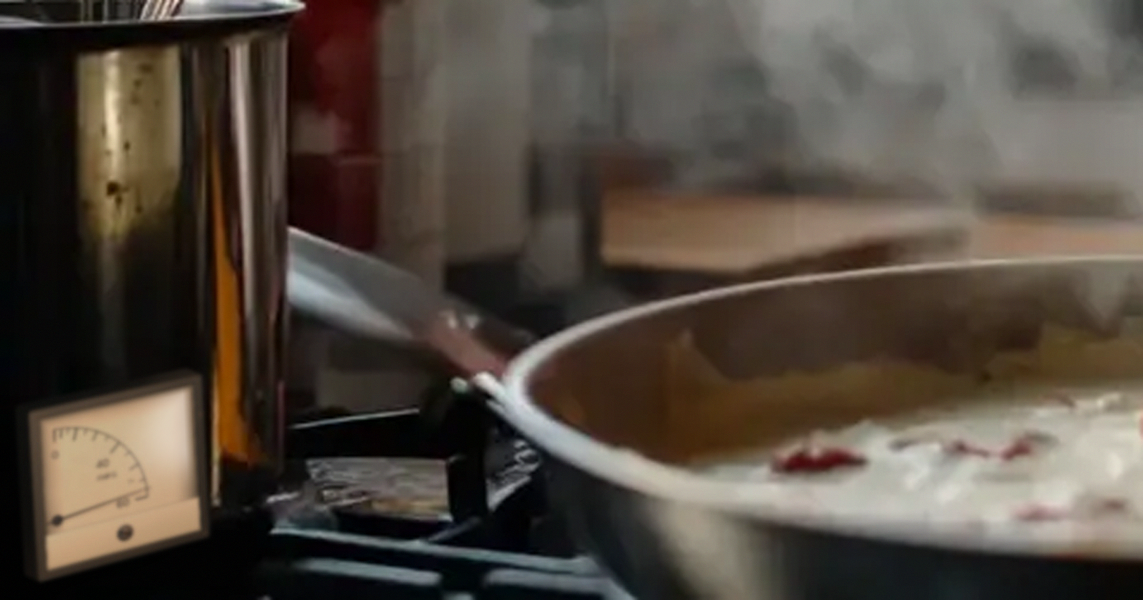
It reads 57.5; A
